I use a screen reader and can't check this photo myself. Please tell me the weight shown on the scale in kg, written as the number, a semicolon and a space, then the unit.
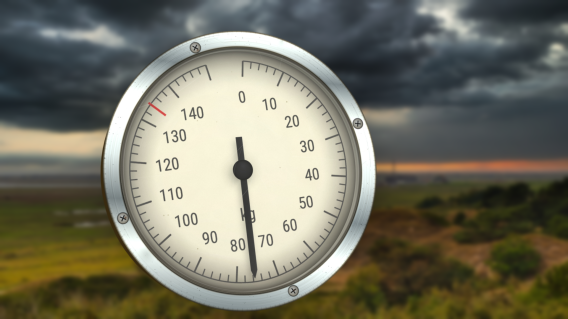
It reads 76; kg
